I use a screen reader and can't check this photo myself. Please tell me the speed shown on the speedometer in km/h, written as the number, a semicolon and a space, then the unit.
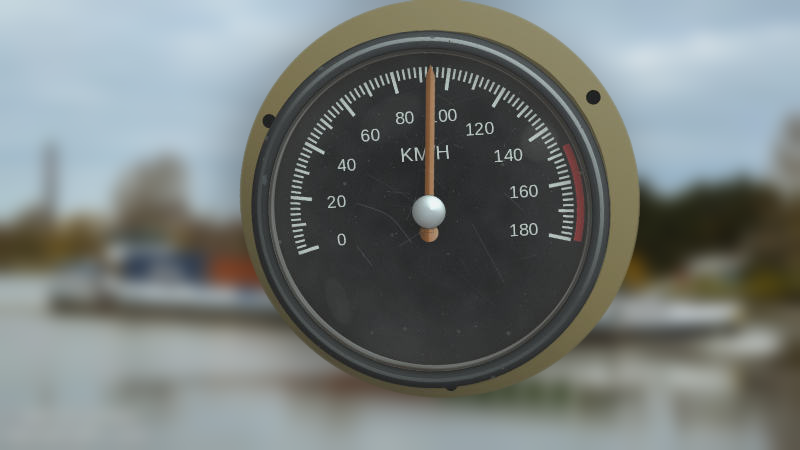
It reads 94; km/h
